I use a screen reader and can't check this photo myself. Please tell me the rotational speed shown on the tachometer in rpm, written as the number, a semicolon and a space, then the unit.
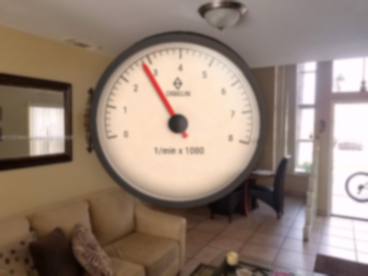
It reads 2800; rpm
